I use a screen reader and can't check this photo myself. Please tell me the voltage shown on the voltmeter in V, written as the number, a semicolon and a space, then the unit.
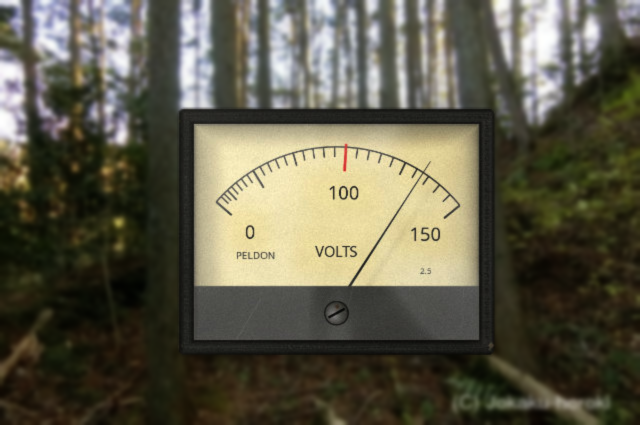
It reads 132.5; V
